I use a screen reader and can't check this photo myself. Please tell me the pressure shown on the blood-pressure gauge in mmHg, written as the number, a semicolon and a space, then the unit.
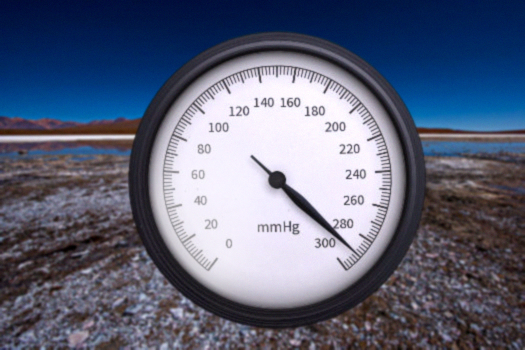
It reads 290; mmHg
